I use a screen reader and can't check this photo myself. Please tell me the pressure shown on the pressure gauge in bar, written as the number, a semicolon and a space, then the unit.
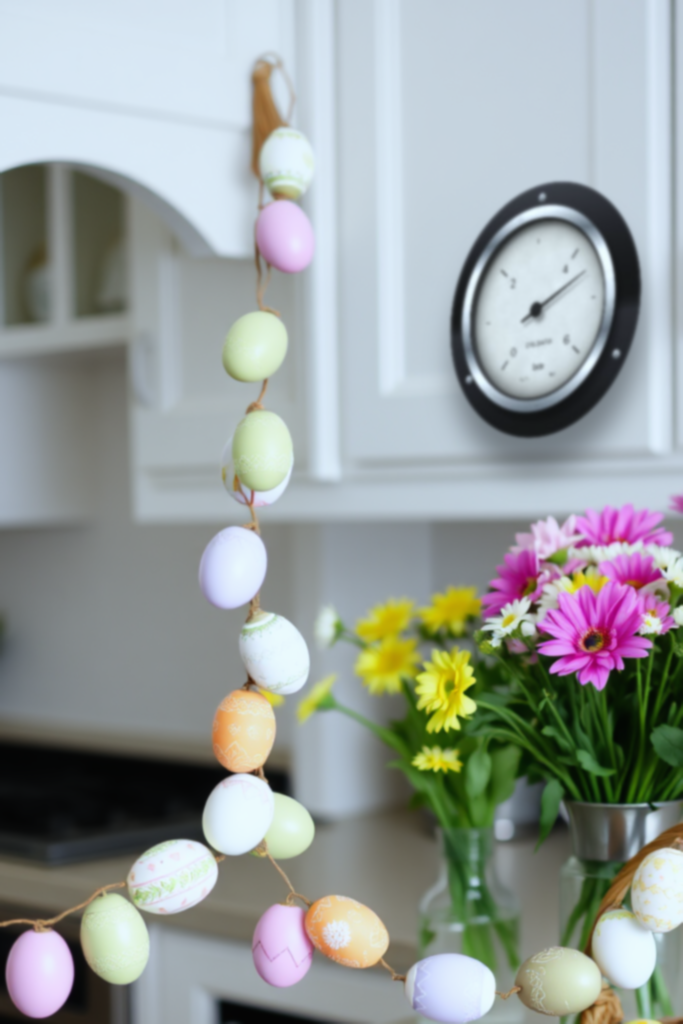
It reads 4.5; bar
